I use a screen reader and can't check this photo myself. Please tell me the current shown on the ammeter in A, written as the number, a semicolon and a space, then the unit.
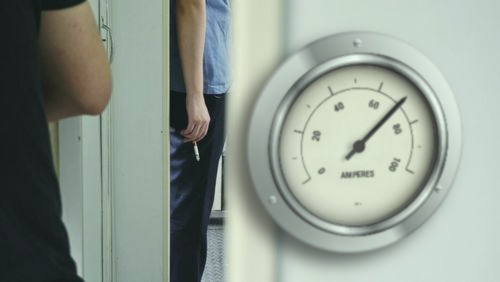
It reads 70; A
